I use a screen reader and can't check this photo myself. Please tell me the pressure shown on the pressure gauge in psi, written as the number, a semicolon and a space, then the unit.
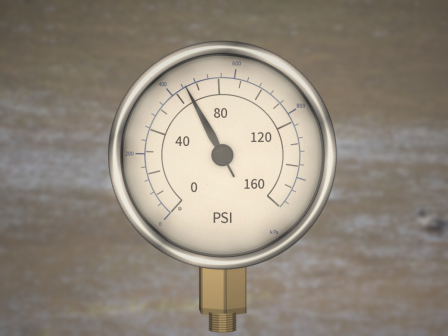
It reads 65; psi
